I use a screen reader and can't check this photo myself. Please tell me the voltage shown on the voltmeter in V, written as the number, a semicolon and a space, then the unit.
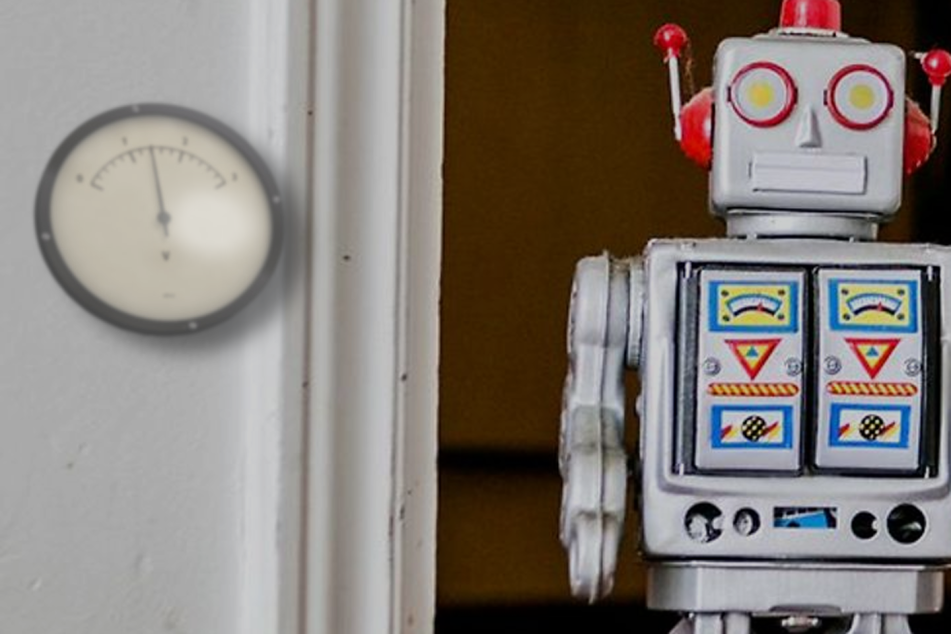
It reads 1.4; V
